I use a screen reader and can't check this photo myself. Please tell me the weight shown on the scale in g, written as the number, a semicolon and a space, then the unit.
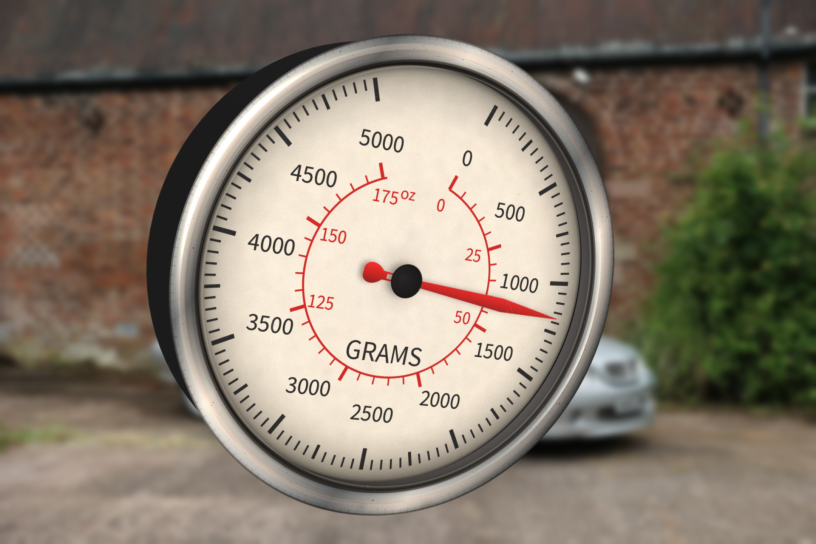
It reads 1175; g
